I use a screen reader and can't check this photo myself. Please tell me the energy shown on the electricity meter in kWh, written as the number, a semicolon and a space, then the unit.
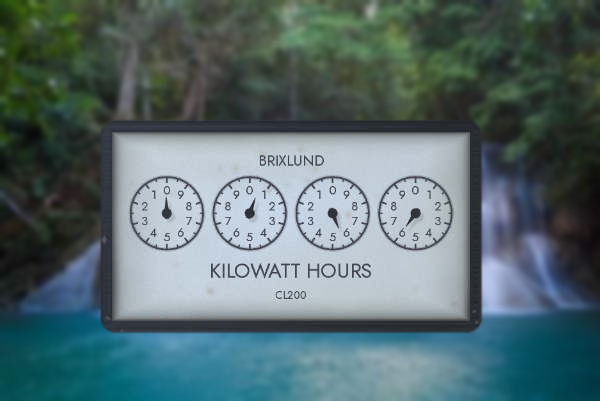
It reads 56; kWh
